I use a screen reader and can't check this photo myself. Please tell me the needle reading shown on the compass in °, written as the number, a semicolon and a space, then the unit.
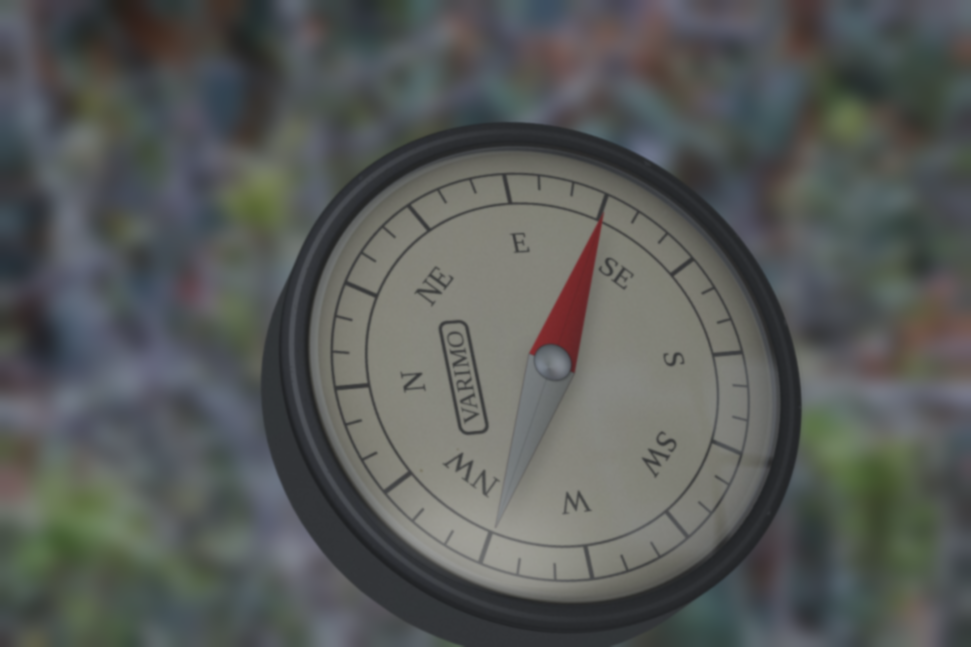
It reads 120; °
